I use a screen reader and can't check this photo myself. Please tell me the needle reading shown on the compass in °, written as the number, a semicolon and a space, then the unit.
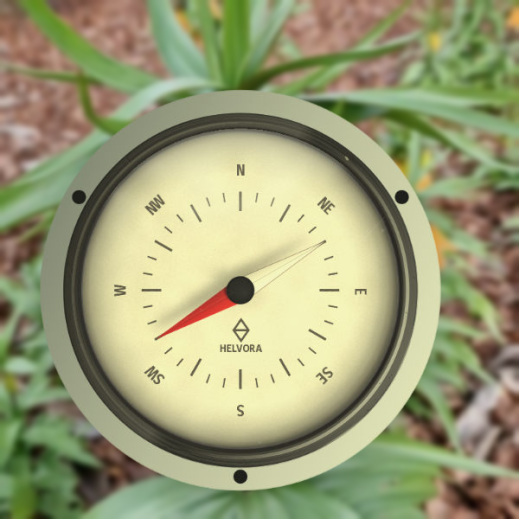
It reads 240; °
